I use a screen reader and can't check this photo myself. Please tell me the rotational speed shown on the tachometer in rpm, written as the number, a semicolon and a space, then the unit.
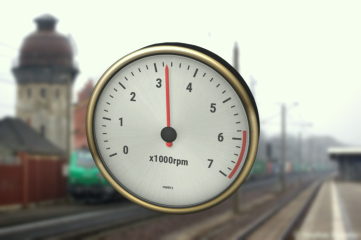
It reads 3300; rpm
